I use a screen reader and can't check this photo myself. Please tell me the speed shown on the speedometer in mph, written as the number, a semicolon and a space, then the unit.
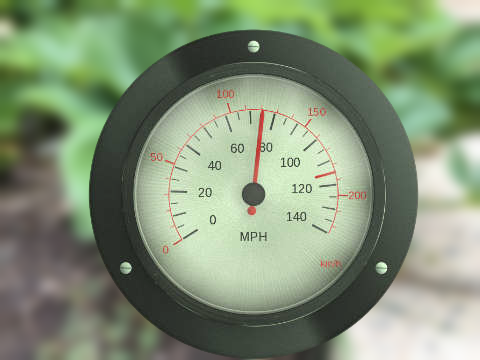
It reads 75; mph
